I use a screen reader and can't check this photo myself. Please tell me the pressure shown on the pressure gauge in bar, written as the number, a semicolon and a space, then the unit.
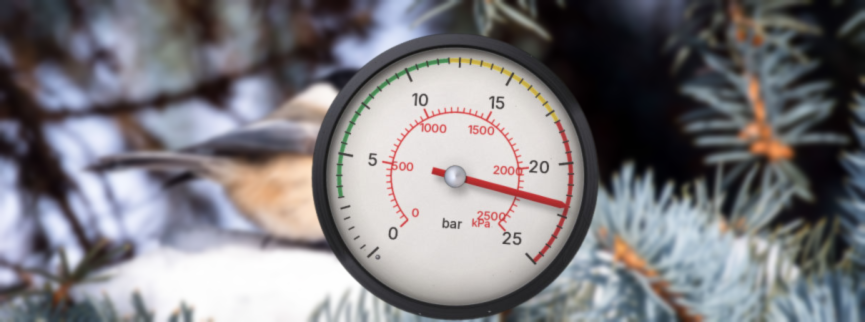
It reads 22; bar
